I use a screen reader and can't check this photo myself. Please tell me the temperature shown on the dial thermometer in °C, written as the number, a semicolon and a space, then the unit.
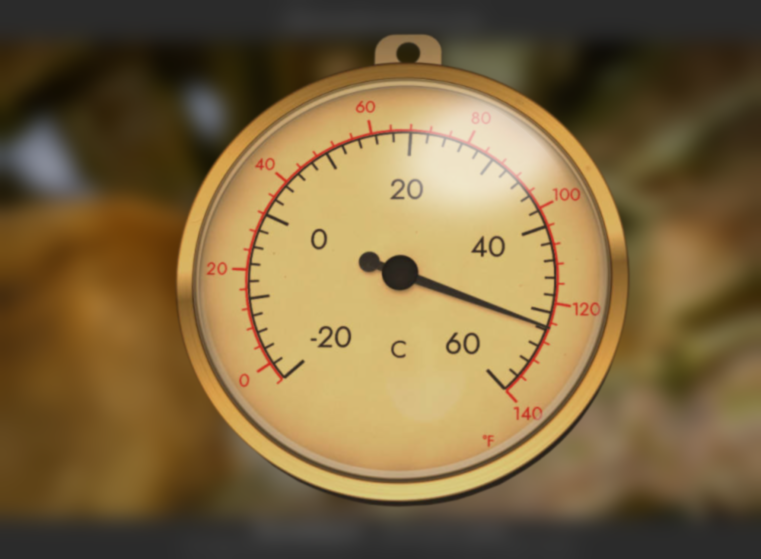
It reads 52; °C
